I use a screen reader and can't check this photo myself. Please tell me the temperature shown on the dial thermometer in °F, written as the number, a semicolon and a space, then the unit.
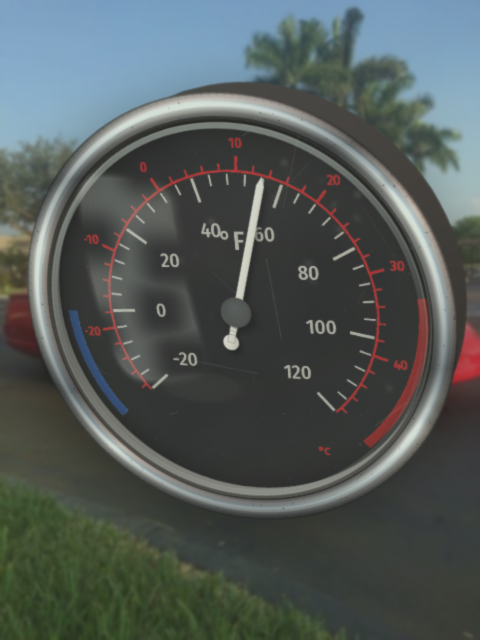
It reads 56; °F
